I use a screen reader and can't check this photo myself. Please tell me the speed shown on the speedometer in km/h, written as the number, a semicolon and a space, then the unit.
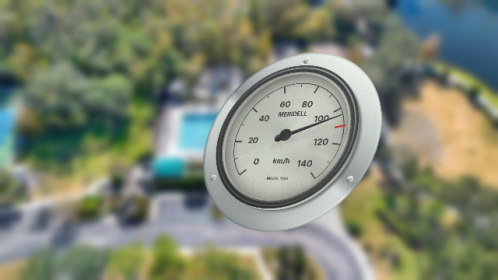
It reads 105; km/h
